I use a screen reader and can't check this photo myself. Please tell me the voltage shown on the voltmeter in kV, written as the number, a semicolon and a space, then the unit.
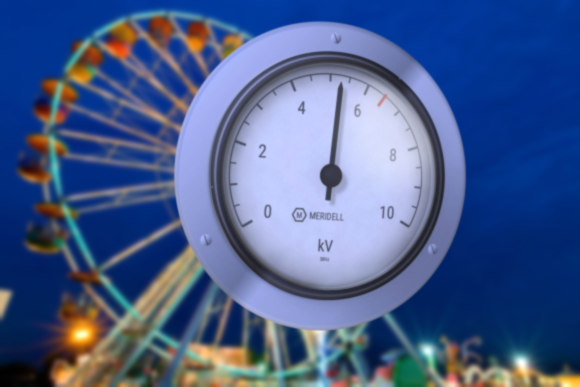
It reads 5.25; kV
